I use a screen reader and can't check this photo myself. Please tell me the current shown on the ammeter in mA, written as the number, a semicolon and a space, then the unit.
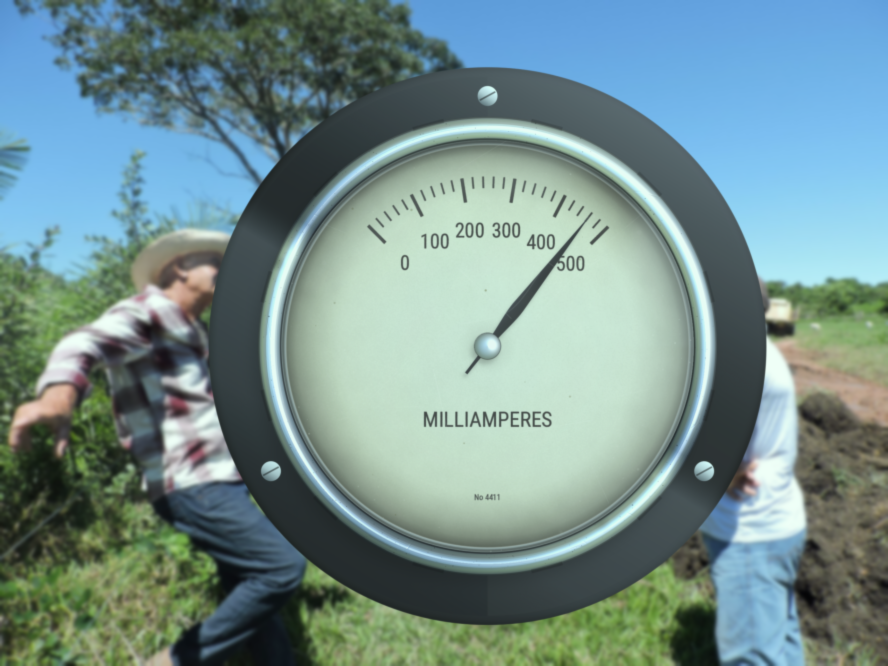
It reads 460; mA
